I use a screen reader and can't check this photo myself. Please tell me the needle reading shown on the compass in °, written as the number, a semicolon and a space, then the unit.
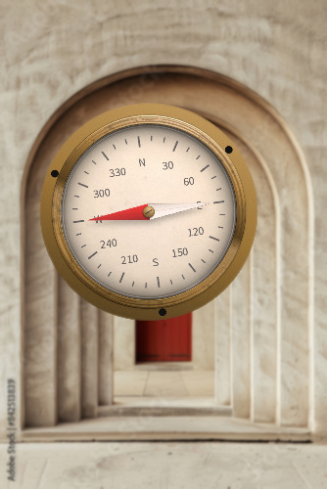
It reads 270; °
